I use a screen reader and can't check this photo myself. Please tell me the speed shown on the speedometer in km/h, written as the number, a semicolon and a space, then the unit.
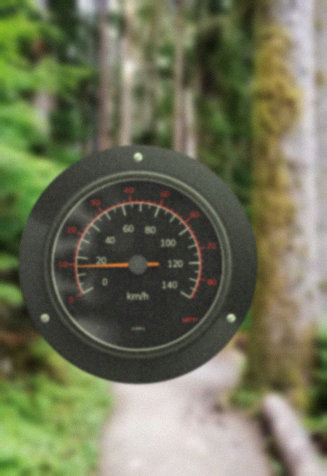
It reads 15; km/h
